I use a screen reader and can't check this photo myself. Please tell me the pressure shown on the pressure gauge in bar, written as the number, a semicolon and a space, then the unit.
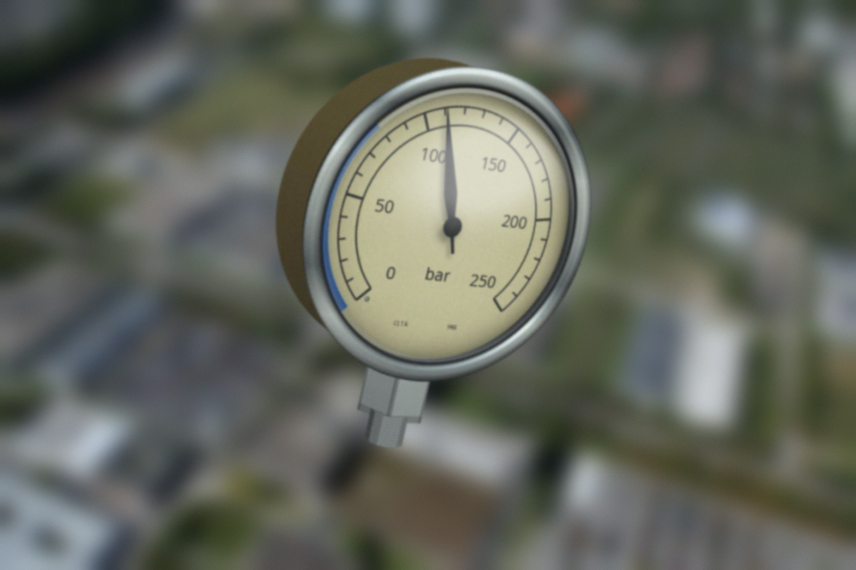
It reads 110; bar
